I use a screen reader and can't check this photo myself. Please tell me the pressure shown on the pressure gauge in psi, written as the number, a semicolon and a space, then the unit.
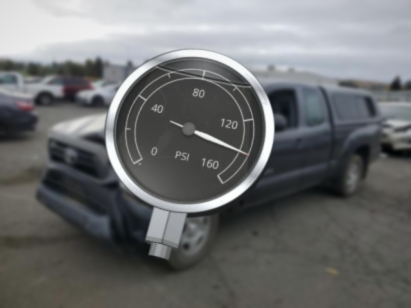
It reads 140; psi
